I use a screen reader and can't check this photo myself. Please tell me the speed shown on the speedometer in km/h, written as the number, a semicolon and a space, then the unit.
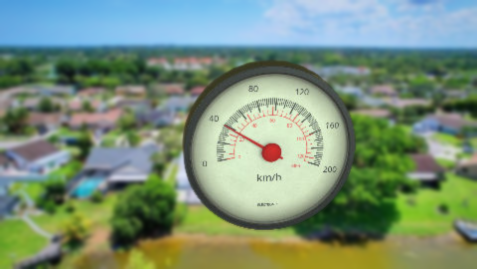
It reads 40; km/h
